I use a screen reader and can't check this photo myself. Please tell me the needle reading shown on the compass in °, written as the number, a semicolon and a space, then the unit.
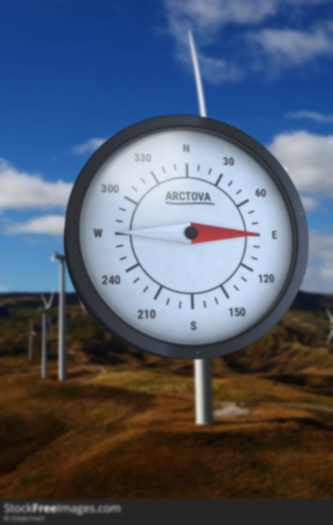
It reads 90; °
